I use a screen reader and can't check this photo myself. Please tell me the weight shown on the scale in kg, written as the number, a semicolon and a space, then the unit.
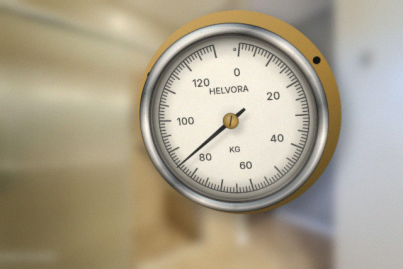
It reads 85; kg
